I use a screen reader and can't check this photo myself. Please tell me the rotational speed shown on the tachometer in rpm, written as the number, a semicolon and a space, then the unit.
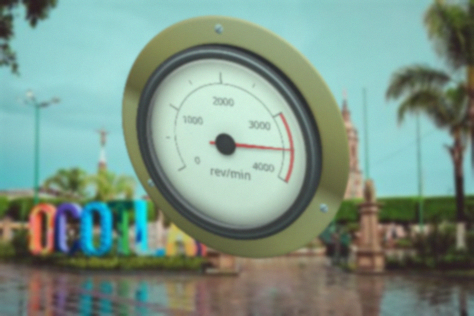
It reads 3500; rpm
